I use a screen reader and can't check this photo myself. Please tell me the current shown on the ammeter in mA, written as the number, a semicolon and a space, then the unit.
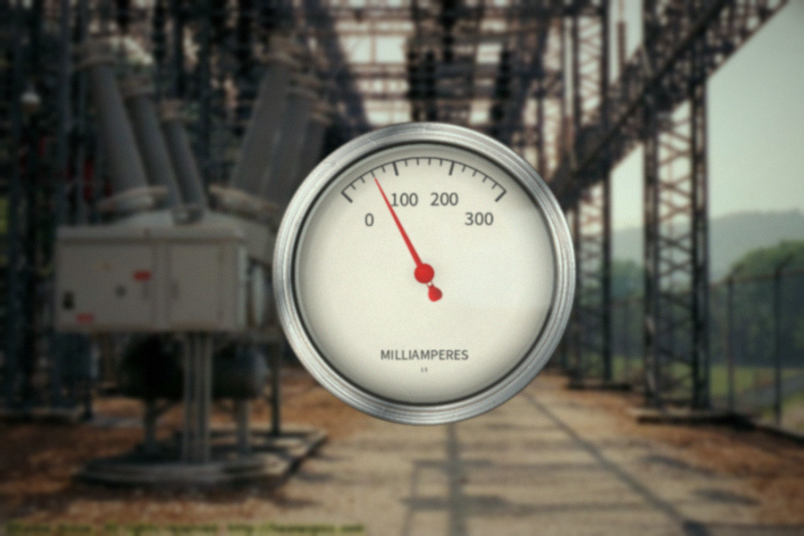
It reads 60; mA
